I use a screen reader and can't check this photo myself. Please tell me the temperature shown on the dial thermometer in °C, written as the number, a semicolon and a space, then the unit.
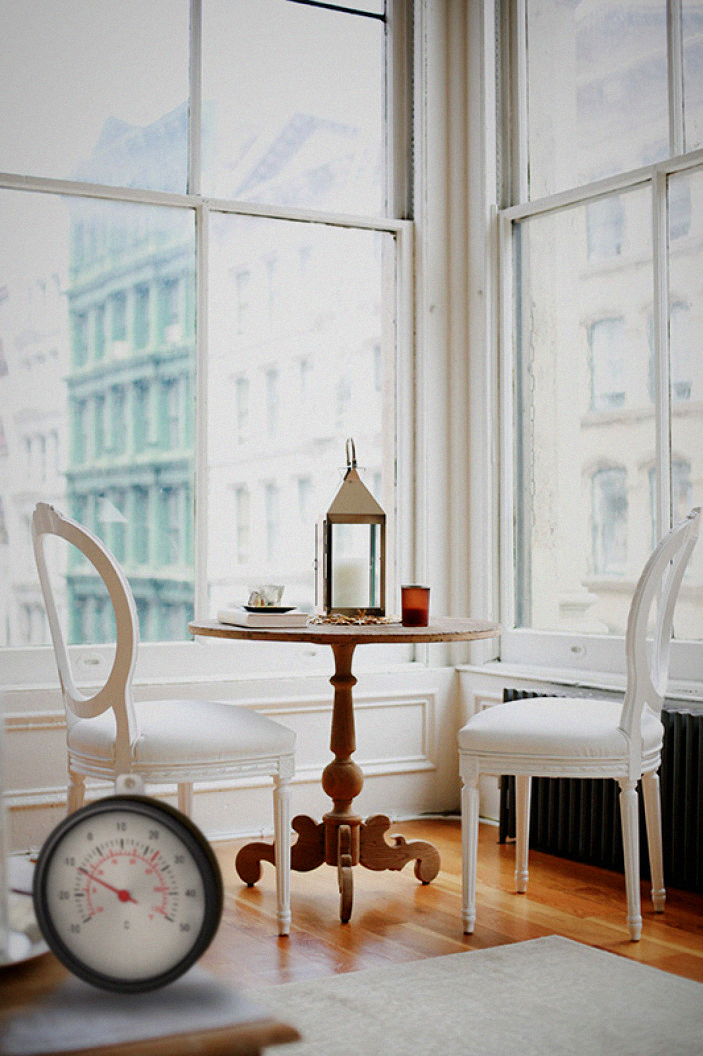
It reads -10; °C
